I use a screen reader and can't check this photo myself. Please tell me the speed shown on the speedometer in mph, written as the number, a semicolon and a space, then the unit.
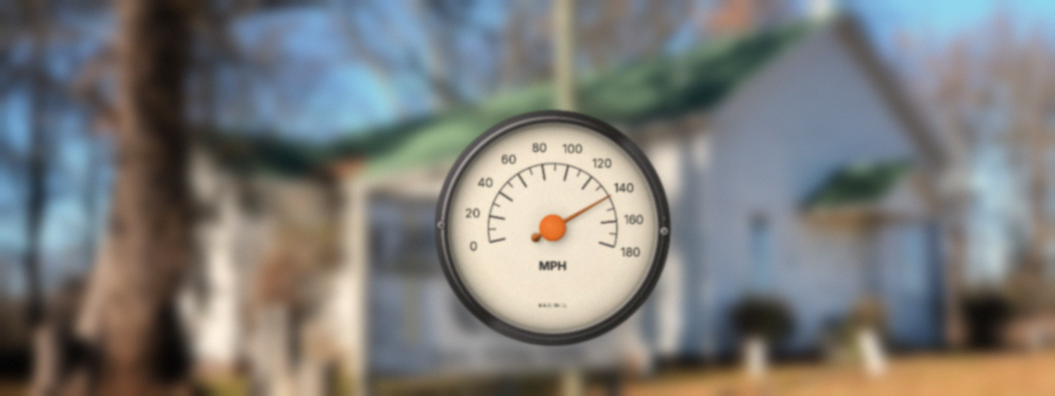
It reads 140; mph
